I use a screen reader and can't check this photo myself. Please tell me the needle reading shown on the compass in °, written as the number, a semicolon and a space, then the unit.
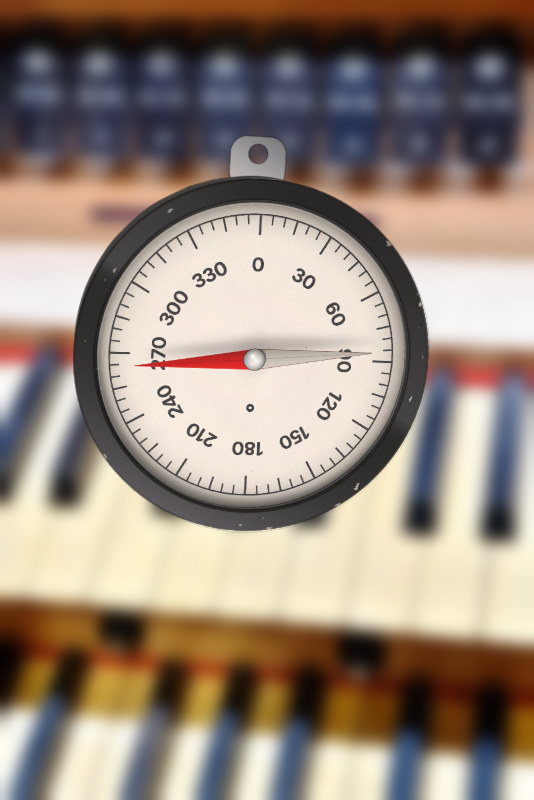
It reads 265; °
